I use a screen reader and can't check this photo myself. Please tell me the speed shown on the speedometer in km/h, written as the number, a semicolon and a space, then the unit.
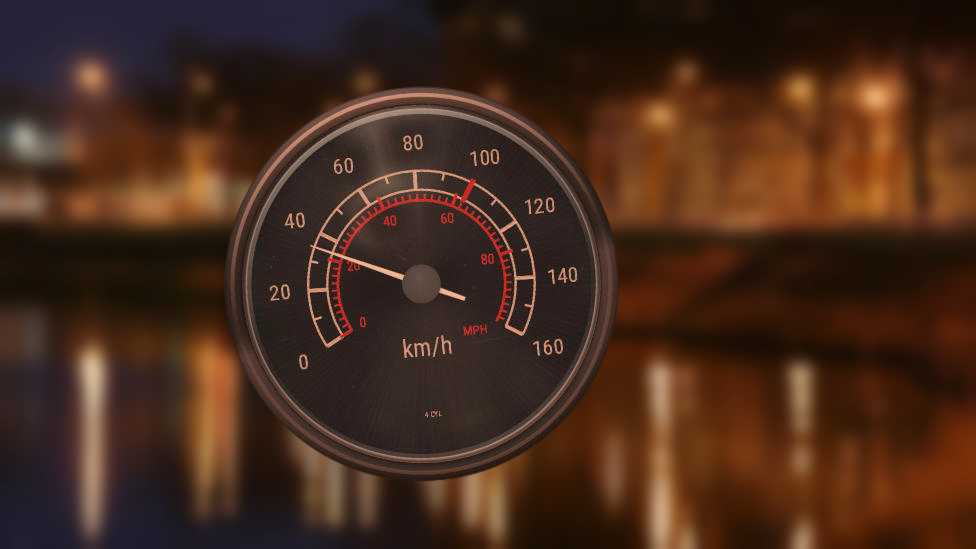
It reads 35; km/h
